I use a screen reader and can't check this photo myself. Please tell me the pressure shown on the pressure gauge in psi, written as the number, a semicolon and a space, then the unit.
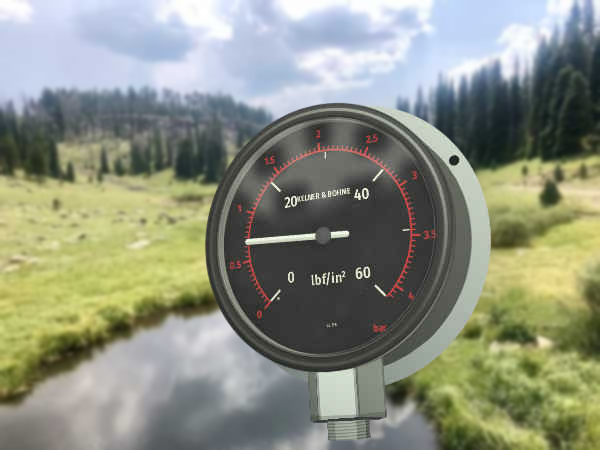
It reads 10; psi
